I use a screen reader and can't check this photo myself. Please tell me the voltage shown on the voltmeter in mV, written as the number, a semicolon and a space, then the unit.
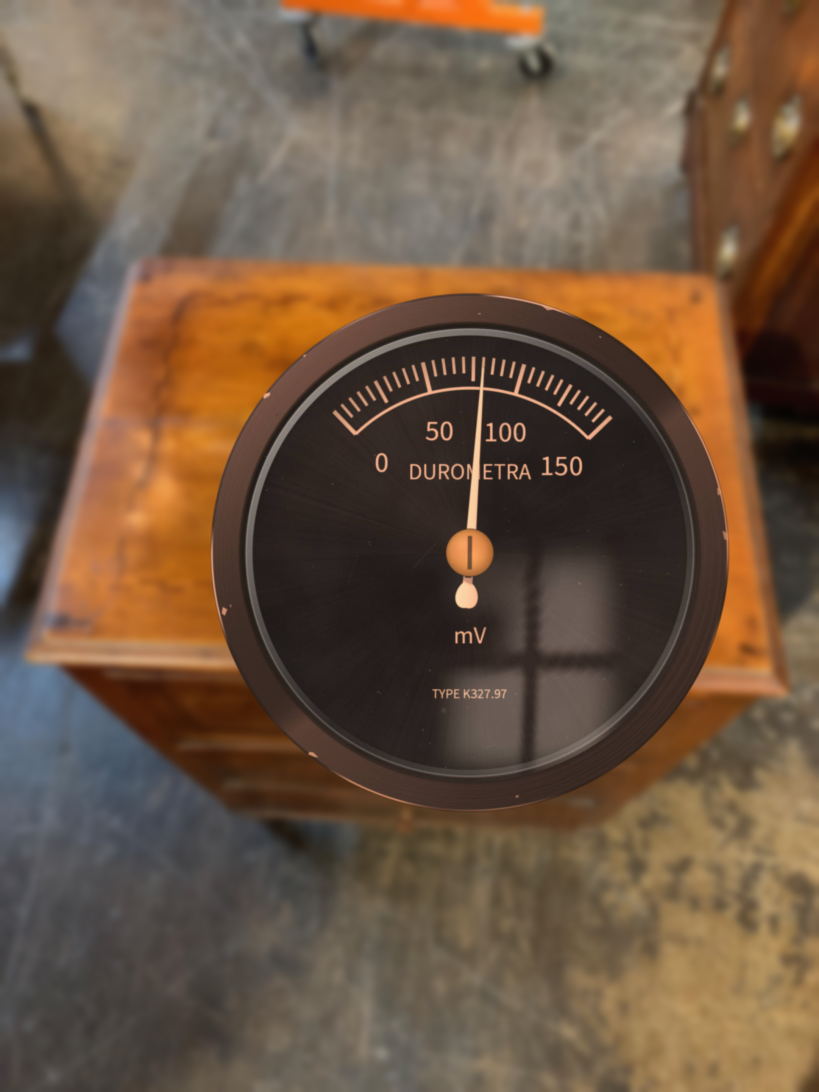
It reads 80; mV
